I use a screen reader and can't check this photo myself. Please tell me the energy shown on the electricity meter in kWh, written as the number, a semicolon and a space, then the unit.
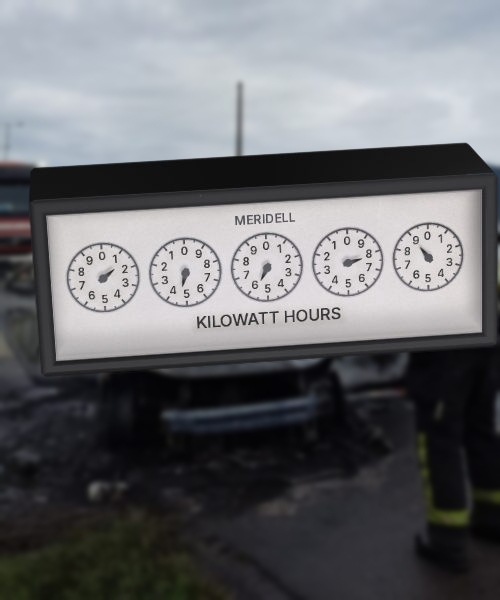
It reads 14579; kWh
